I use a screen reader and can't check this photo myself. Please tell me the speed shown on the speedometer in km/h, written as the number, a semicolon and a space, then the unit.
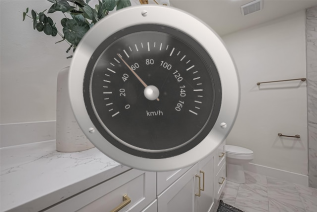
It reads 55; km/h
